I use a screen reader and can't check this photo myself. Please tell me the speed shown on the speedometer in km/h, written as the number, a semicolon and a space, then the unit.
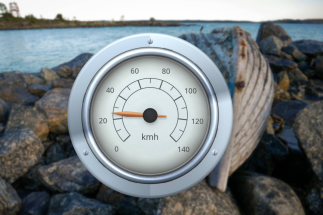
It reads 25; km/h
